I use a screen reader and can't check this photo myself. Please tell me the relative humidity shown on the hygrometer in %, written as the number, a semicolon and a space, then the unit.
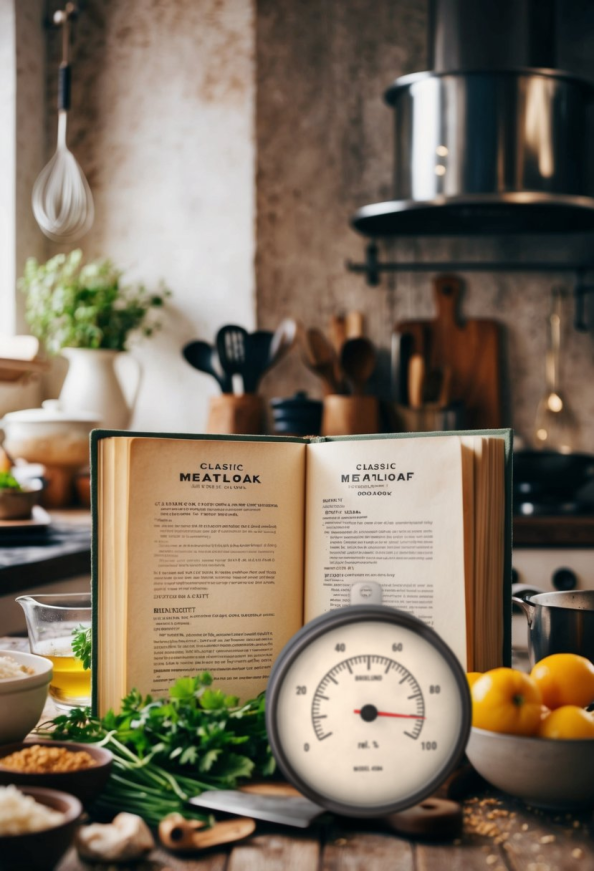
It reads 90; %
